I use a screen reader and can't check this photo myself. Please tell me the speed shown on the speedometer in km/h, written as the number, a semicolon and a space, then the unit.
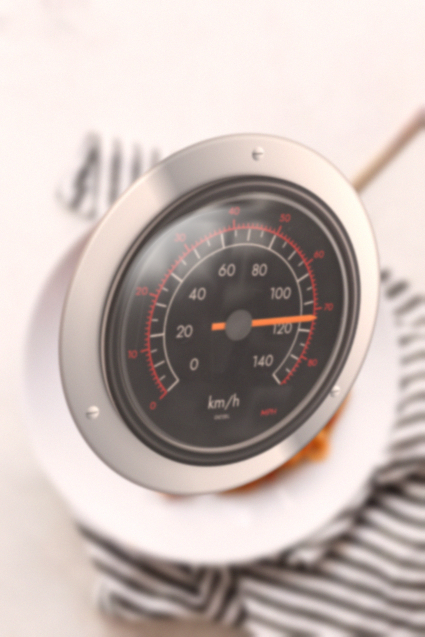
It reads 115; km/h
